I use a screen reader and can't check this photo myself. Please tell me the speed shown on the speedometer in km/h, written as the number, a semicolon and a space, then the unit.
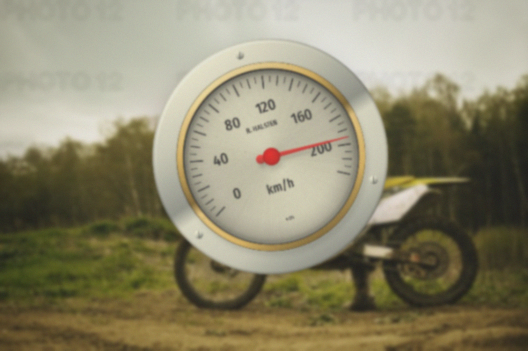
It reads 195; km/h
